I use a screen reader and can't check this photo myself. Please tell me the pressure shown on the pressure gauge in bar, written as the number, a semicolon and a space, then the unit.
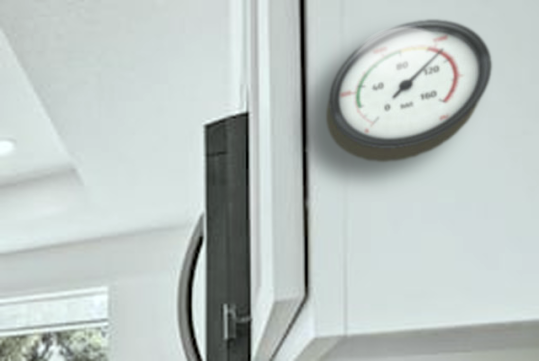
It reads 110; bar
